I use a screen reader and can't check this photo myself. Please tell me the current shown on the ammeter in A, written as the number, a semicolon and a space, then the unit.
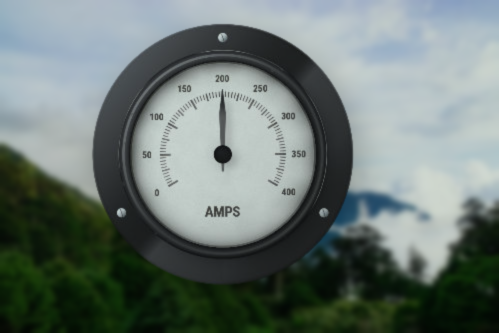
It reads 200; A
